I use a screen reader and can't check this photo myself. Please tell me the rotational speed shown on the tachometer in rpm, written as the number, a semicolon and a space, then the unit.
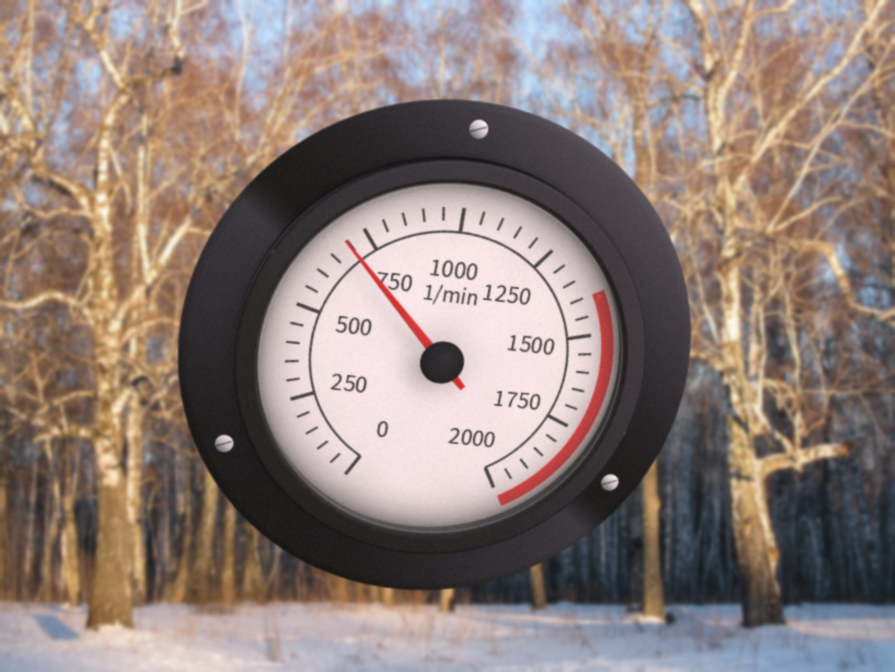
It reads 700; rpm
